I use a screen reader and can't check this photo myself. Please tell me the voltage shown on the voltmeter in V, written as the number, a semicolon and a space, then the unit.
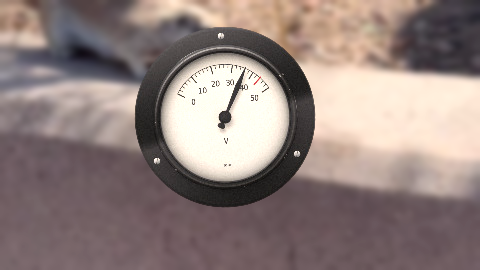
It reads 36; V
